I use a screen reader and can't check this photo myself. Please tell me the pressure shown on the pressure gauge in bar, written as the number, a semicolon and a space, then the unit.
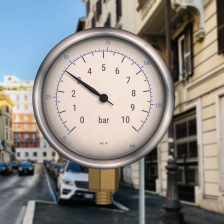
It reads 3; bar
